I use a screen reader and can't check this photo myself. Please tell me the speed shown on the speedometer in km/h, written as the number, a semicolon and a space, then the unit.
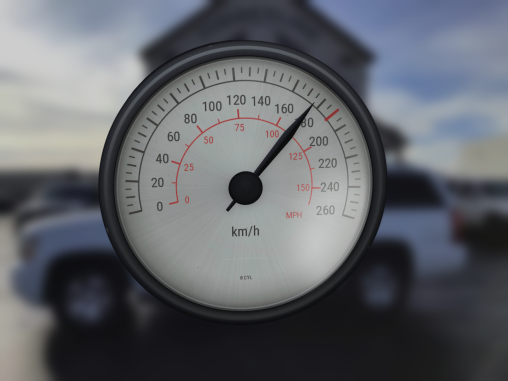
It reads 175; km/h
